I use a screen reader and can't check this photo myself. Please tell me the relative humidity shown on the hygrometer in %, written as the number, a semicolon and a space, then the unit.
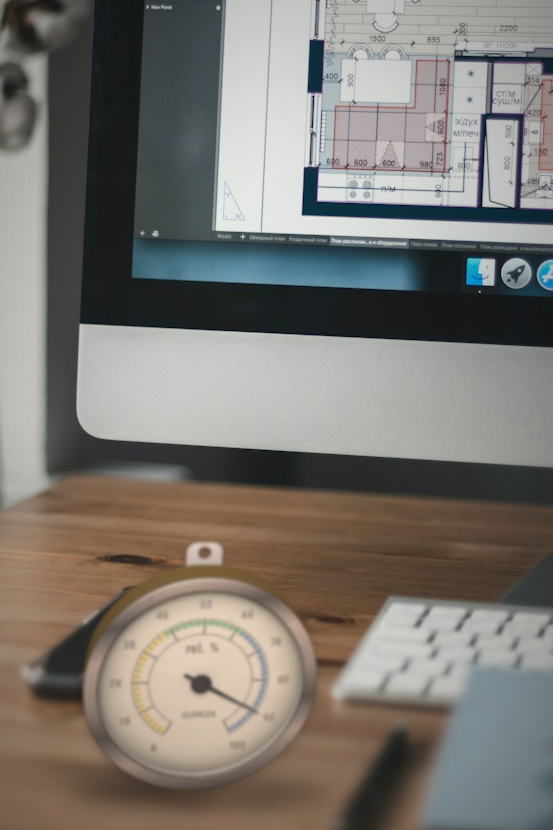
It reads 90; %
